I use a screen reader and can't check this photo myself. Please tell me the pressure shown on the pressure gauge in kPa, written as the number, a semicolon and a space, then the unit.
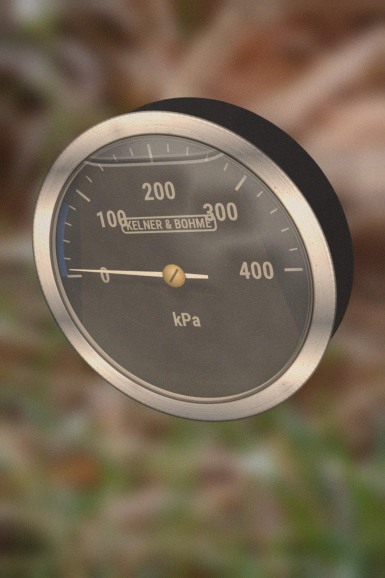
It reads 10; kPa
